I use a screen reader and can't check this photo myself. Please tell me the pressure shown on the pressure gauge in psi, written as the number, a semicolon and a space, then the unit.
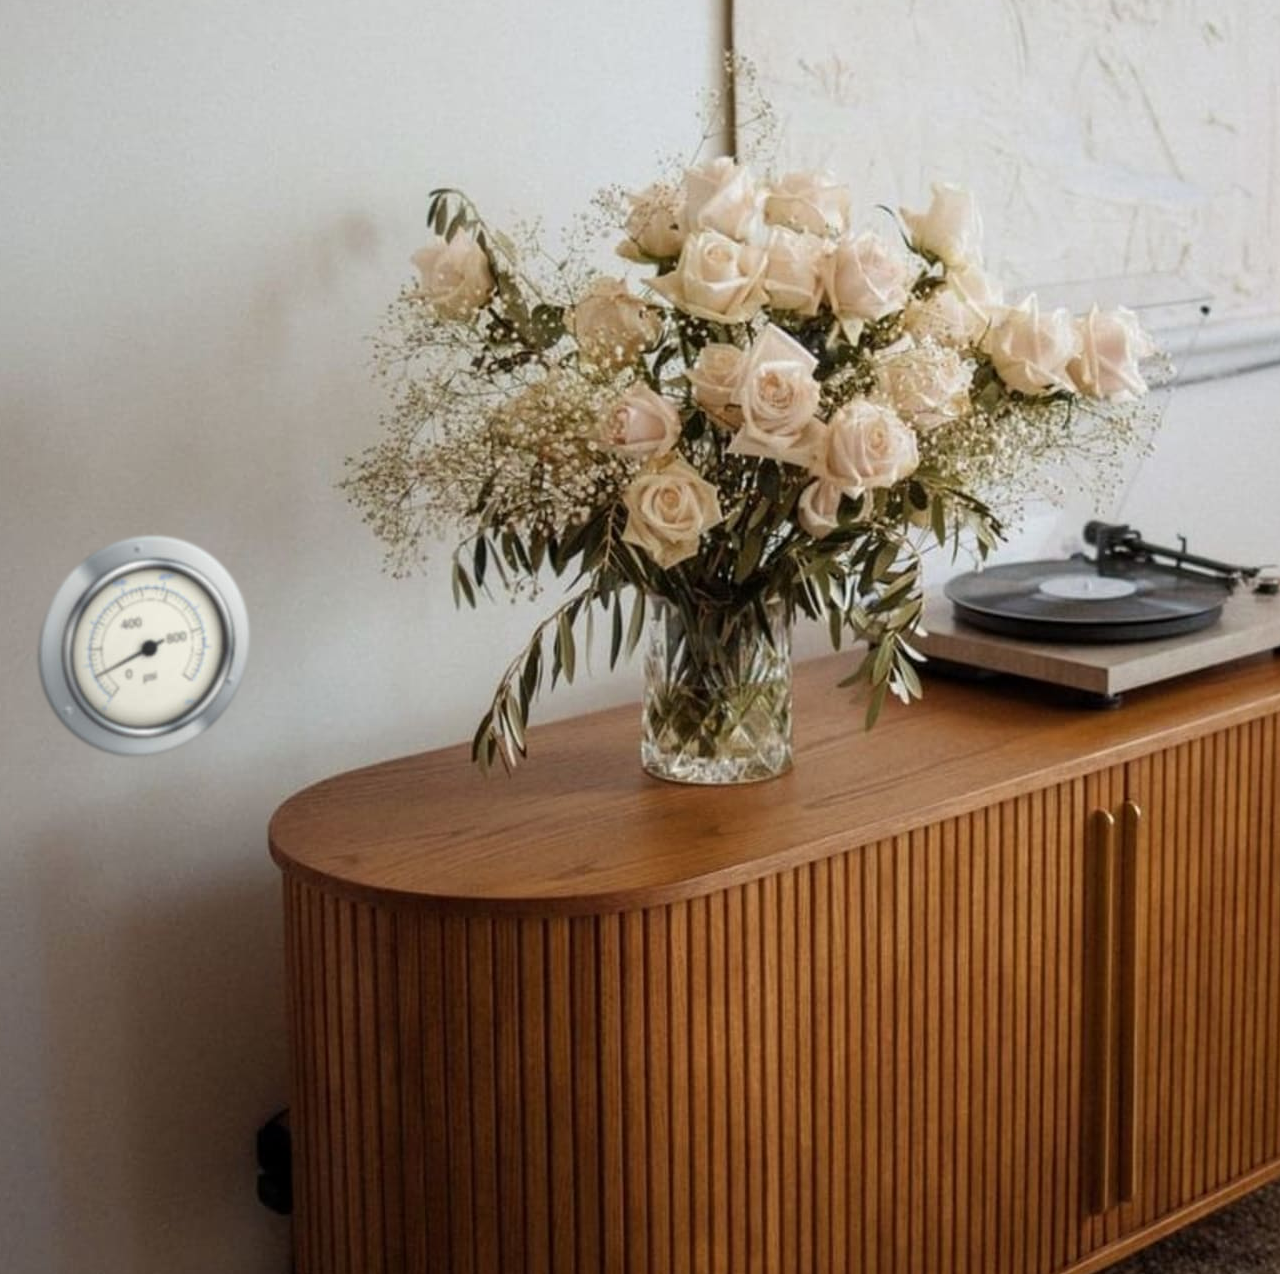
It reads 100; psi
